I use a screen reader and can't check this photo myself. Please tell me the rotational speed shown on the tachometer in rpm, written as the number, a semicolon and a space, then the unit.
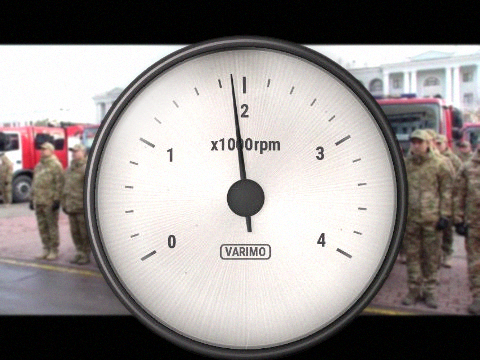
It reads 1900; rpm
